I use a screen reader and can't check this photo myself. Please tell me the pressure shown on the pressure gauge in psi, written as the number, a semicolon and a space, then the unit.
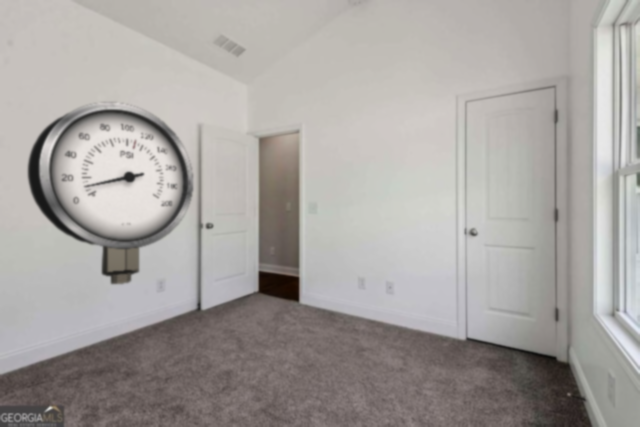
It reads 10; psi
